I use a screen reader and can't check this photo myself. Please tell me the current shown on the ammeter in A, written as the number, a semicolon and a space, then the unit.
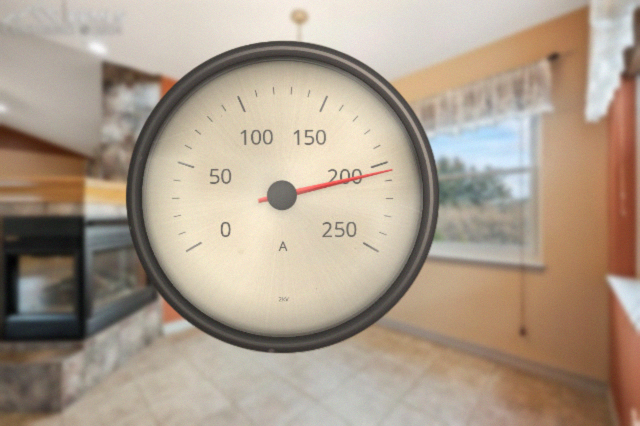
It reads 205; A
